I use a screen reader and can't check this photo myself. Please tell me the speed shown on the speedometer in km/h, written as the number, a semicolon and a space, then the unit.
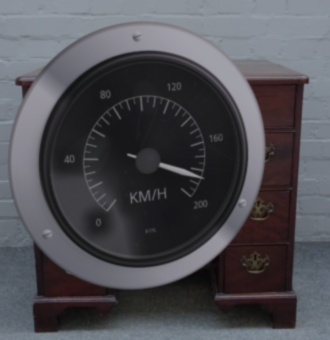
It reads 185; km/h
